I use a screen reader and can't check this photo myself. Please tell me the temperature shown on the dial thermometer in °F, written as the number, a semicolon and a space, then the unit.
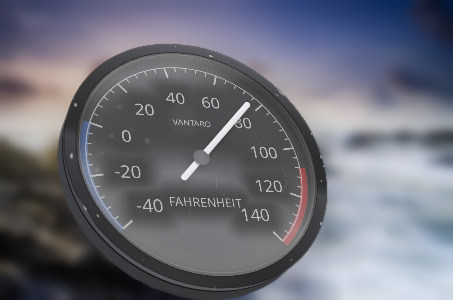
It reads 76; °F
